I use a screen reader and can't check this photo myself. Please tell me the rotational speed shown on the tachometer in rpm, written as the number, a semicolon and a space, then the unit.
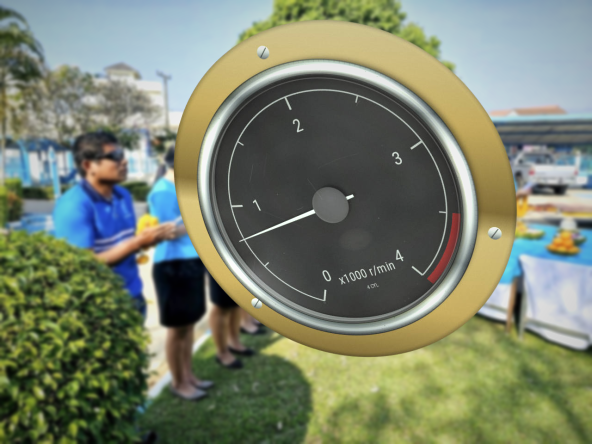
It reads 750; rpm
